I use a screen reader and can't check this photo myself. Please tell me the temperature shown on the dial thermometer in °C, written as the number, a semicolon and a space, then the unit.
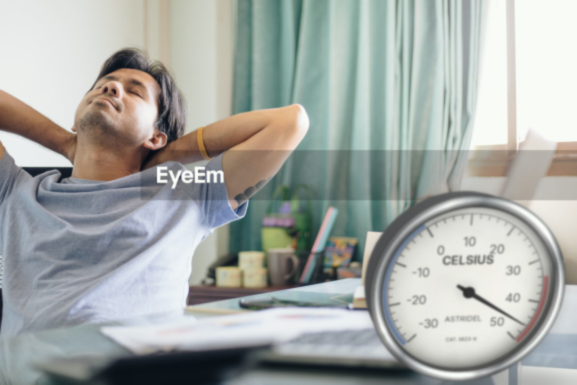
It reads 46; °C
